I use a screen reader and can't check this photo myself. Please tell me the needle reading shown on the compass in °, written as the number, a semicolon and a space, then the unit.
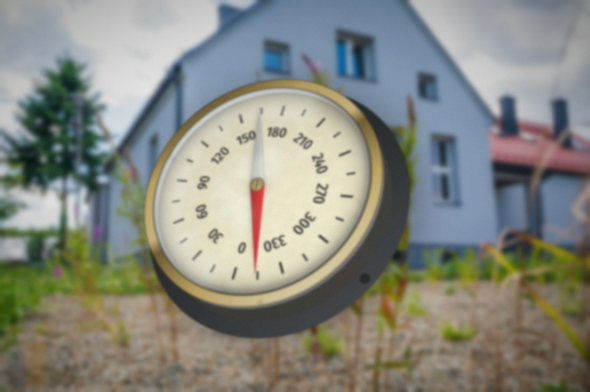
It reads 345; °
